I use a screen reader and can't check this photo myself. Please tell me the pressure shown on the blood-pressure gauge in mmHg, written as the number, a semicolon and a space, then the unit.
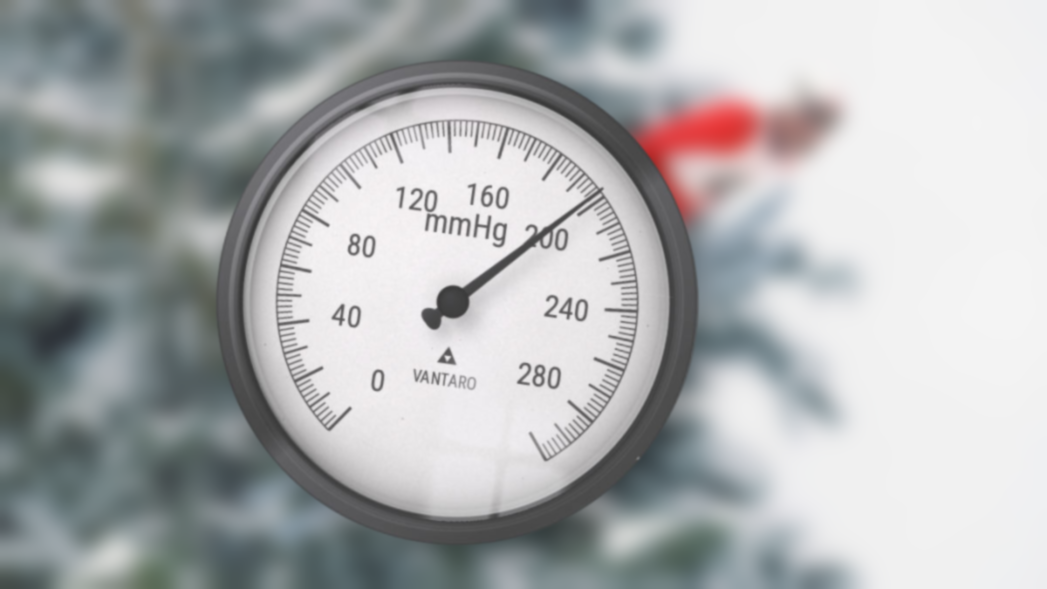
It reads 198; mmHg
